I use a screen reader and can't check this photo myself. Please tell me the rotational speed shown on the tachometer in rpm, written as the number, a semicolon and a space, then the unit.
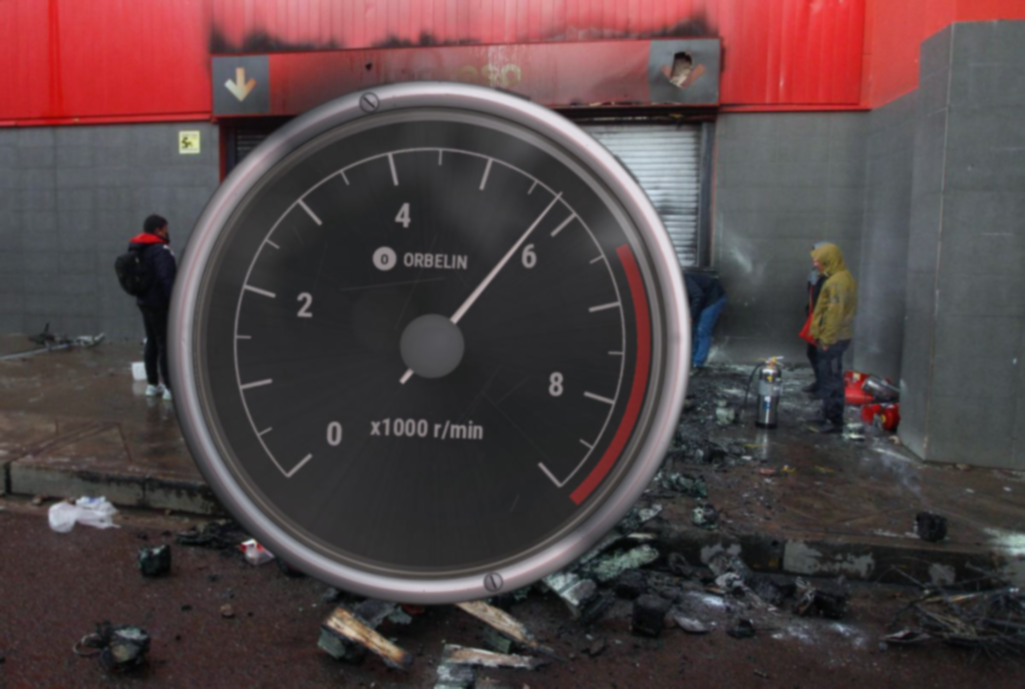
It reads 5750; rpm
